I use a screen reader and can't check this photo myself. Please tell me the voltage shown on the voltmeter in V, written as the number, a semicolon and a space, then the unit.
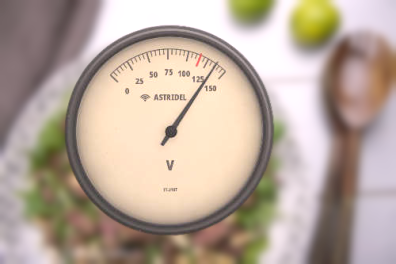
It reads 135; V
